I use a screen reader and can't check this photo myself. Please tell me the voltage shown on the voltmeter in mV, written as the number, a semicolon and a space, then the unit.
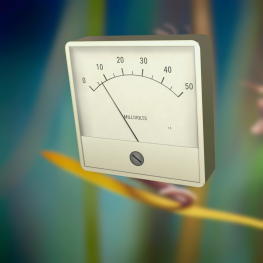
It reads 7.5; mV
